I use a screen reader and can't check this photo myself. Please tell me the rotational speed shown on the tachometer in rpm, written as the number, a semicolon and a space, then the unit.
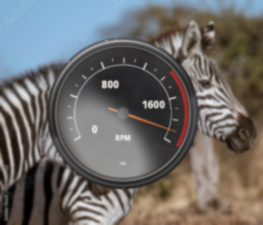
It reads 1900; rpm
